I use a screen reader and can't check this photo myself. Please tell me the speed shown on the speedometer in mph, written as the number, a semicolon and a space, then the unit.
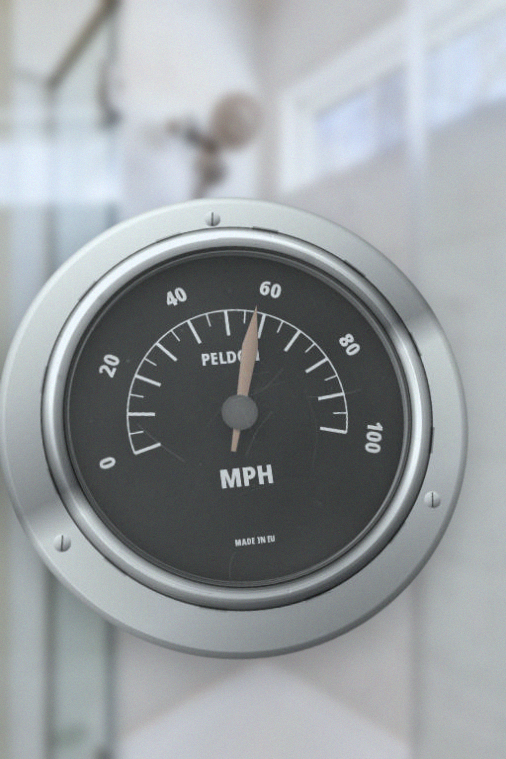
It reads 57.5; mph
